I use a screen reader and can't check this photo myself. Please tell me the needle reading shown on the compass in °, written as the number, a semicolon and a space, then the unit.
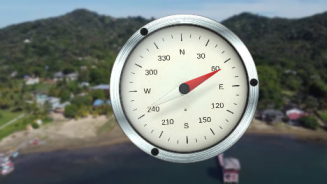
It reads 65; °
